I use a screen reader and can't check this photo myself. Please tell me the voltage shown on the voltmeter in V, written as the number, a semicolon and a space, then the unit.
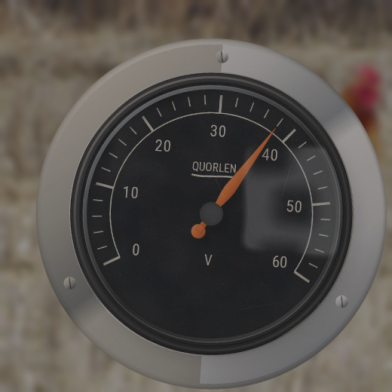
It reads 38; V
